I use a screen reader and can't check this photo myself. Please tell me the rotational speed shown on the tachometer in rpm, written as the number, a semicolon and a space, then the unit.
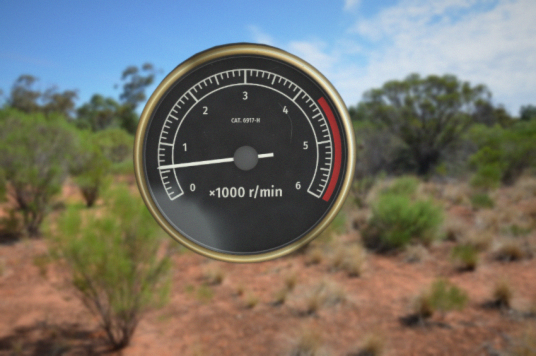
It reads 600; rpm
